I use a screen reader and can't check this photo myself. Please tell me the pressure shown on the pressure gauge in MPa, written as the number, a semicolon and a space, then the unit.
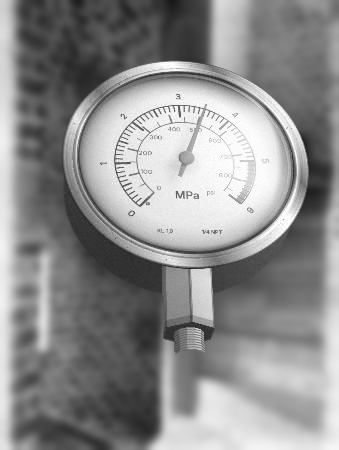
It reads 3.5; MPa
